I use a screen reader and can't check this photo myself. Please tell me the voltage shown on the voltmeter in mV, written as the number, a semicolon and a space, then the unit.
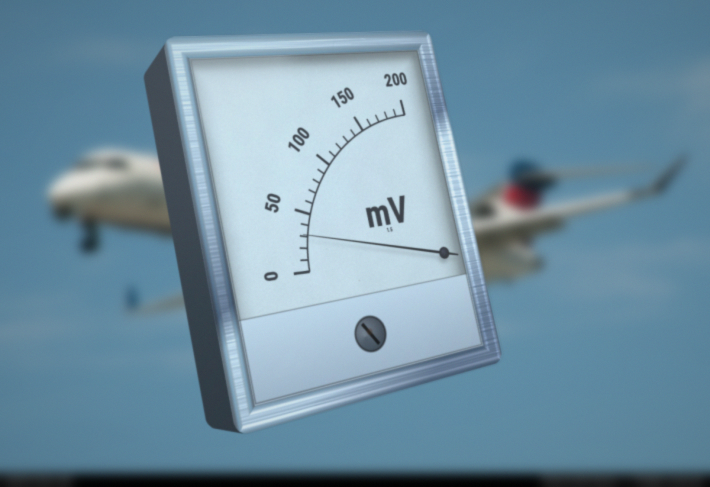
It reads 30; mV
